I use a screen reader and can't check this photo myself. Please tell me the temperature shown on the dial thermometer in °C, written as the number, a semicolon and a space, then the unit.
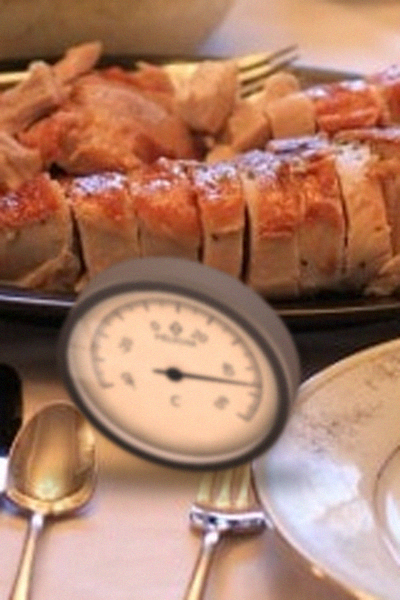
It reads 45; °C
